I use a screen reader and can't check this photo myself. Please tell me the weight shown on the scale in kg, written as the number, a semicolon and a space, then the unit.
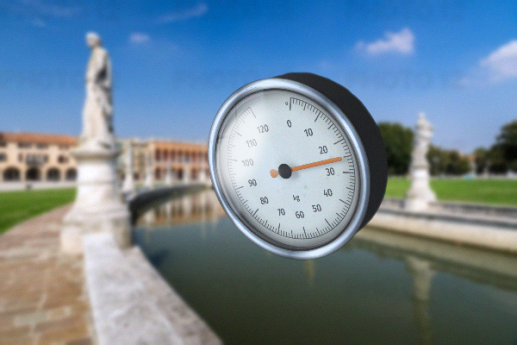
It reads 25; kg
